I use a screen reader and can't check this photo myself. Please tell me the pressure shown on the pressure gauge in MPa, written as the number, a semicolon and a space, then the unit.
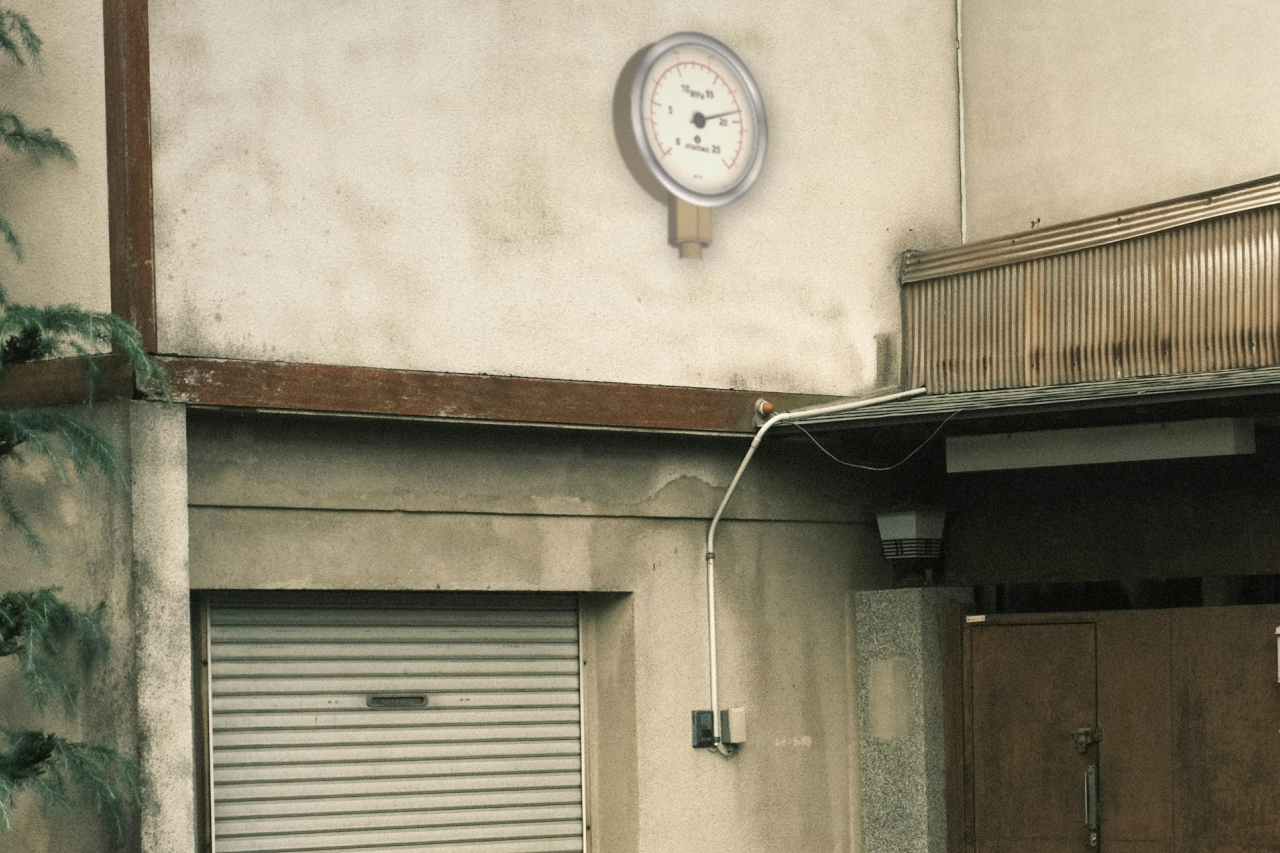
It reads 19; MPa
